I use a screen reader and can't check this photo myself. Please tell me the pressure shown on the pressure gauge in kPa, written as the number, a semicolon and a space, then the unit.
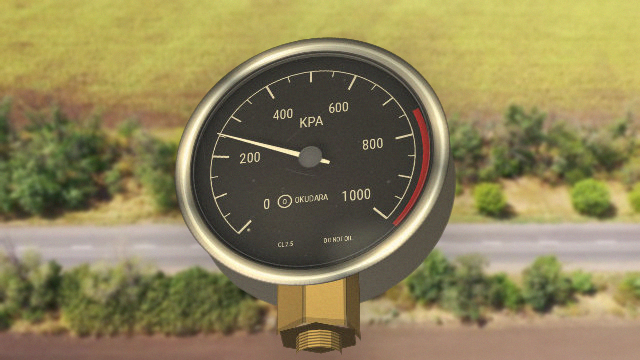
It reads 250; kPa
